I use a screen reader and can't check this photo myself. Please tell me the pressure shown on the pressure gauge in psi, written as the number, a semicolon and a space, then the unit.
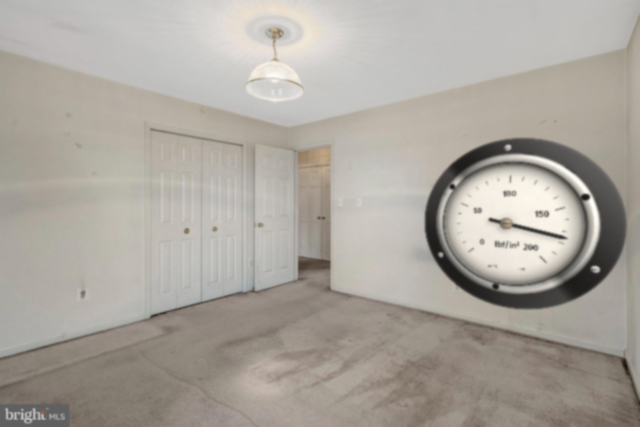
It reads 175; psi
